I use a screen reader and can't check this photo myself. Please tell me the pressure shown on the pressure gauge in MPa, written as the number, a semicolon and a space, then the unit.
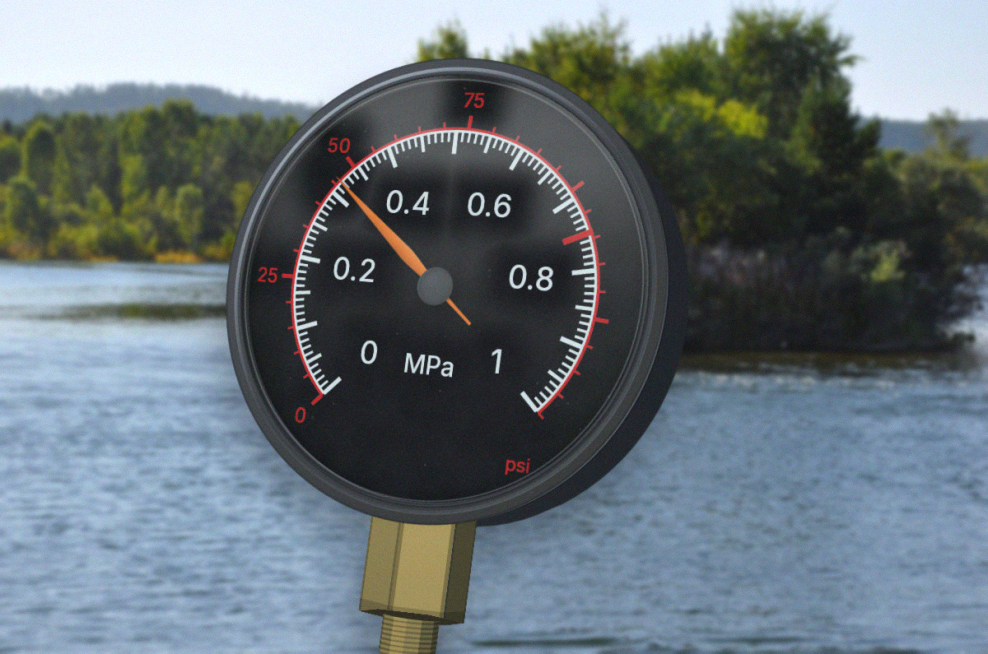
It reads 0.32; MPa
